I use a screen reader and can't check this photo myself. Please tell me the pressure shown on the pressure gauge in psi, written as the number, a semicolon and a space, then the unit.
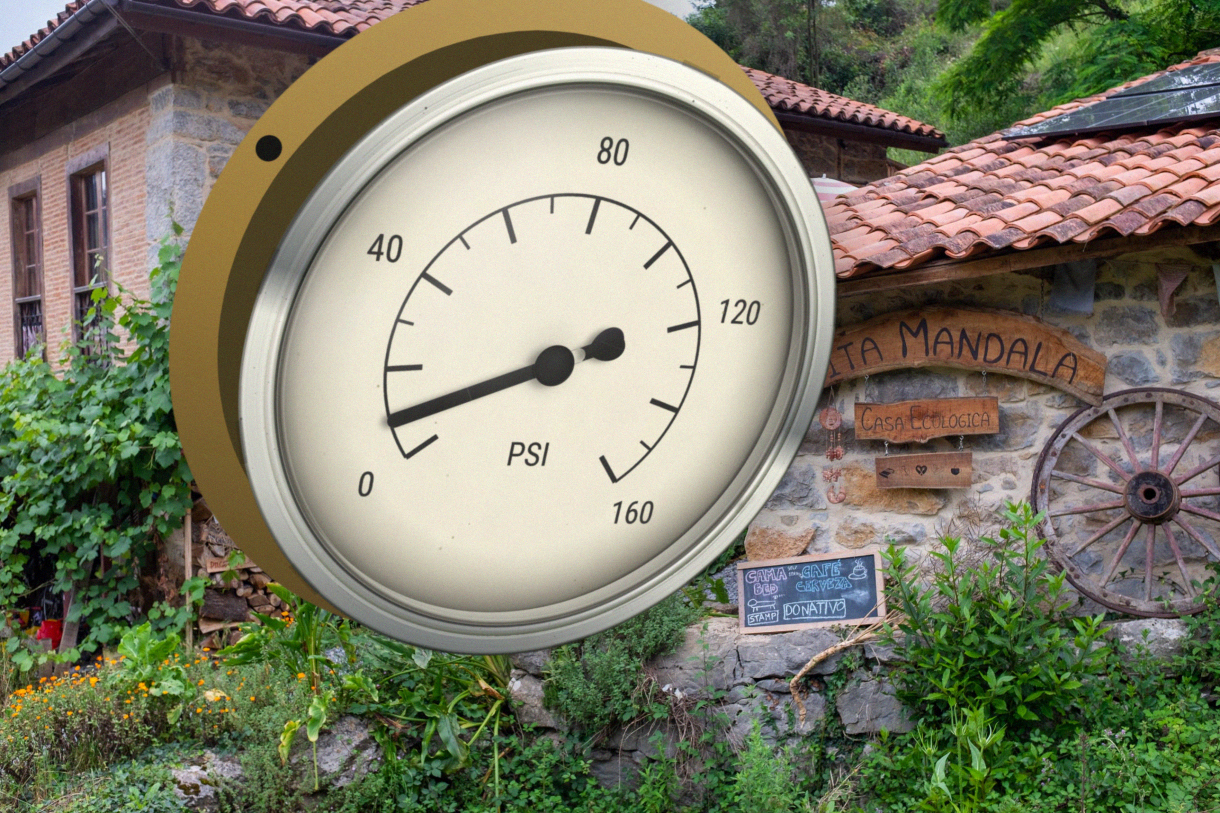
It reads 10; psi
